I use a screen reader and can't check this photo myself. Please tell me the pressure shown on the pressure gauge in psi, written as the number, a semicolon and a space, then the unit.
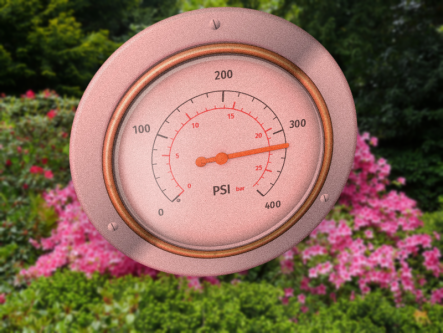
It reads 320; psi
